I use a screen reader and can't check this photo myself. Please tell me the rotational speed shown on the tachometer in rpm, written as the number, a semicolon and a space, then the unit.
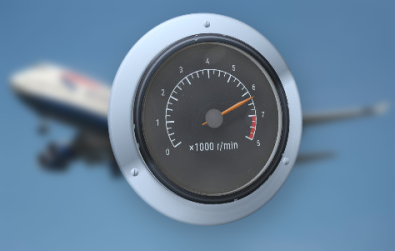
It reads 6250; rpm
